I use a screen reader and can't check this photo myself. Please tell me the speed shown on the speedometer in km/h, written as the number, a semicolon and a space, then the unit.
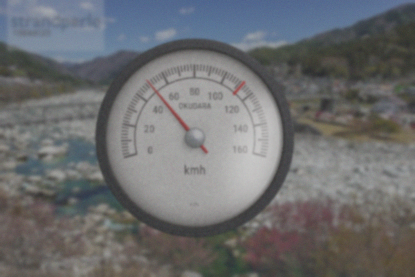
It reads 50; km/h
